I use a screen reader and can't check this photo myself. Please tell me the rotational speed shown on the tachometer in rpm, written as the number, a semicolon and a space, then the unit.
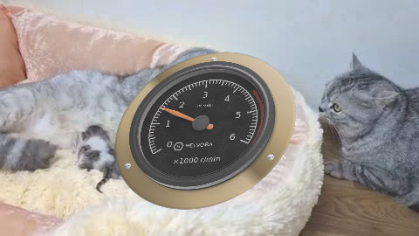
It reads 1500; rpm
